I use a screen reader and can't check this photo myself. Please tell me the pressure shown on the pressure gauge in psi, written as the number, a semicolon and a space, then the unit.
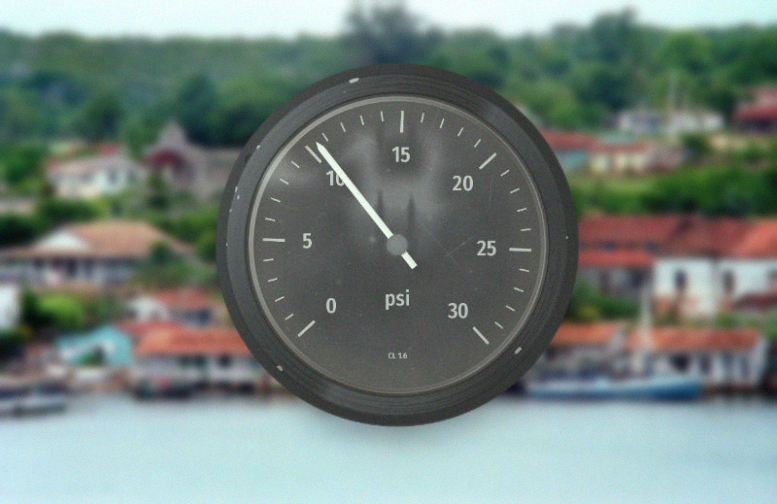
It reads 10.5; psi
